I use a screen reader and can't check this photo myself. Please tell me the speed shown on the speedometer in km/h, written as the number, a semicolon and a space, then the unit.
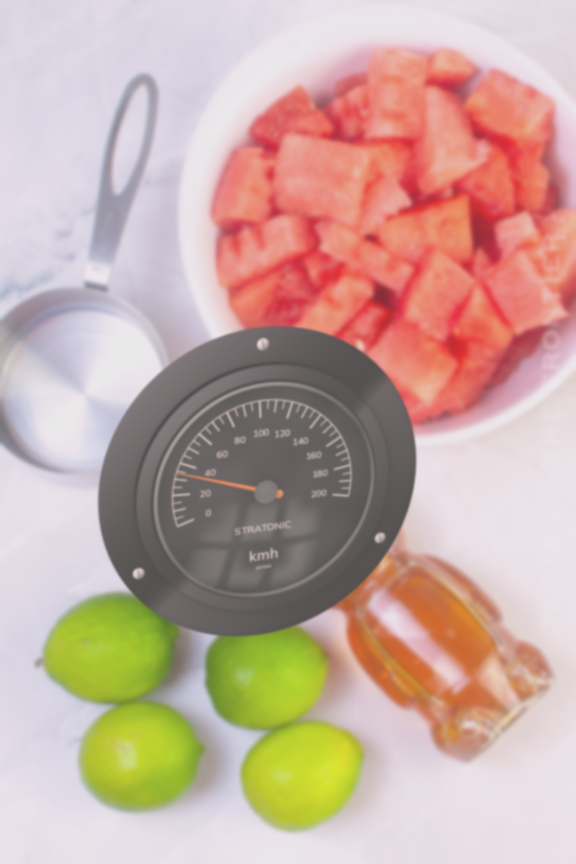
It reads 35; km/h
